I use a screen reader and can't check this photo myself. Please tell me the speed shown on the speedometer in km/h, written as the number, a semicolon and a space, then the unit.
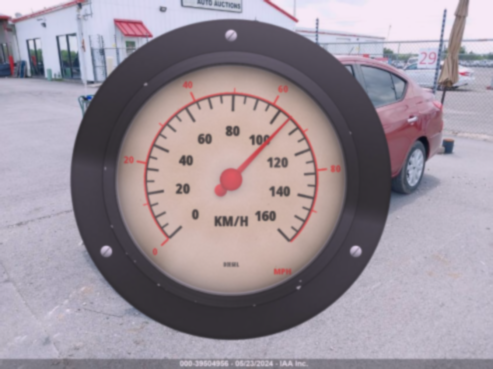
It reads 105; km/h
